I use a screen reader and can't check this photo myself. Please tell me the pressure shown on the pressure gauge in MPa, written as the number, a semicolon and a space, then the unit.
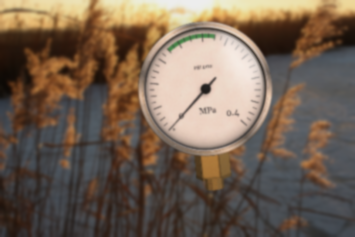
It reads 0; MPa
